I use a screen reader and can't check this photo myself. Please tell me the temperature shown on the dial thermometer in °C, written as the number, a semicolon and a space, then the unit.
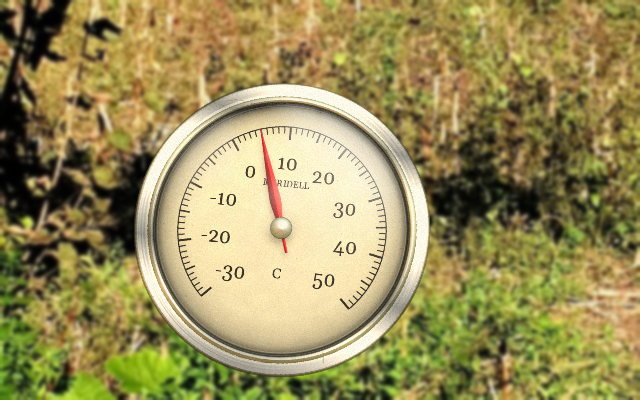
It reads 5; °C
